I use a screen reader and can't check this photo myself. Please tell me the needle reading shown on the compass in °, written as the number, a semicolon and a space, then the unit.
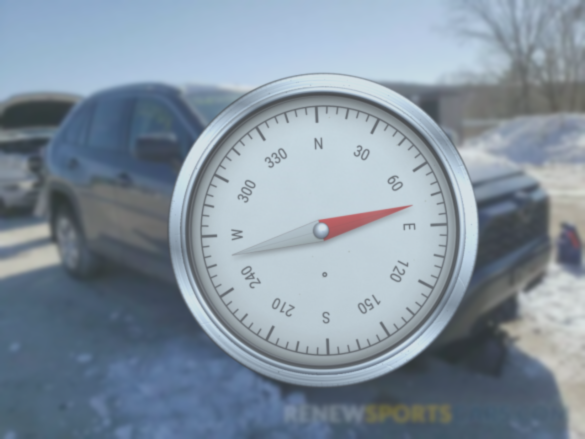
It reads 77.5; °
